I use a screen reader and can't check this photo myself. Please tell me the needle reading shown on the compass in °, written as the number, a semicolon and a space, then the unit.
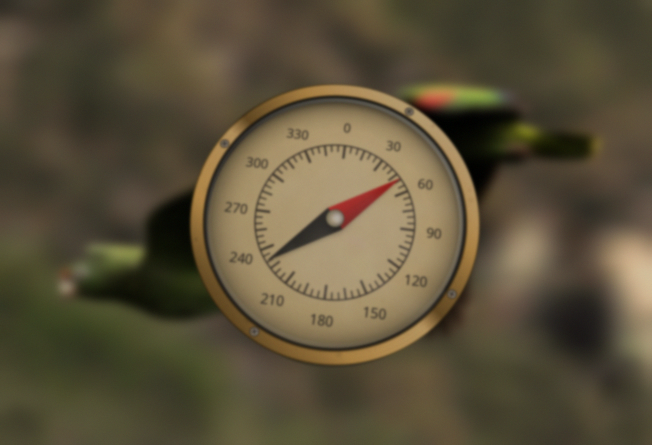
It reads 50; °
